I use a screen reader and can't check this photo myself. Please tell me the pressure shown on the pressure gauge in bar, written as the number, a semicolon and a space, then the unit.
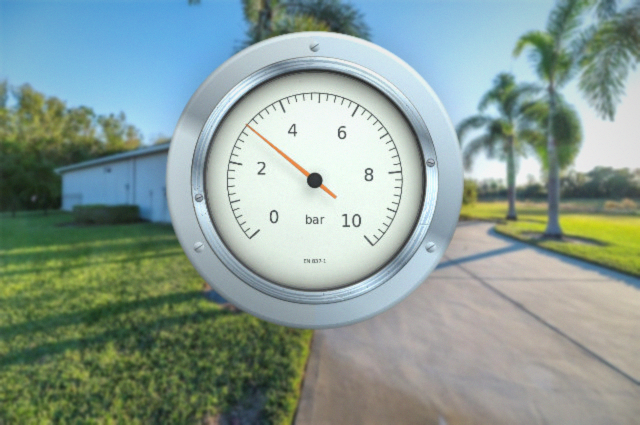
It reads 3; bar
